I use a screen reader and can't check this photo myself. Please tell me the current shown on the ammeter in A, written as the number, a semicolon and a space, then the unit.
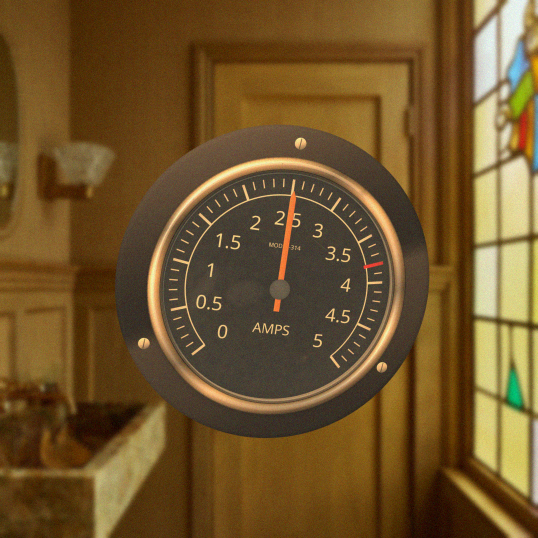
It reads 2.5; A
